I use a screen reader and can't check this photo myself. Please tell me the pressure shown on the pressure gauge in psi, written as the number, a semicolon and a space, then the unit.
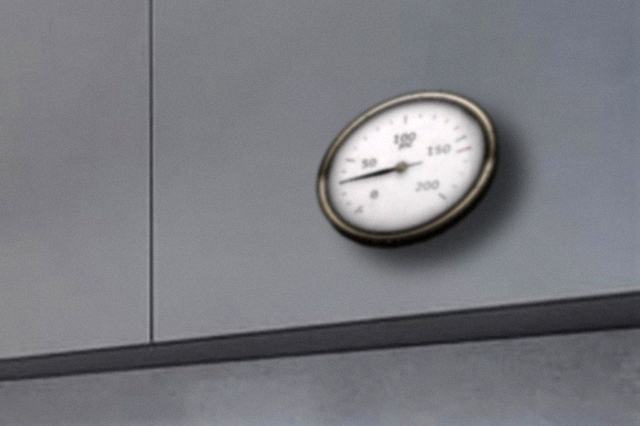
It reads 30; psi
